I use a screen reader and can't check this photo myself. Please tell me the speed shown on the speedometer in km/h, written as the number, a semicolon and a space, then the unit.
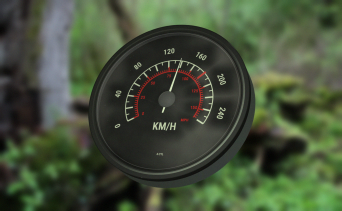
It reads 140; km/h
